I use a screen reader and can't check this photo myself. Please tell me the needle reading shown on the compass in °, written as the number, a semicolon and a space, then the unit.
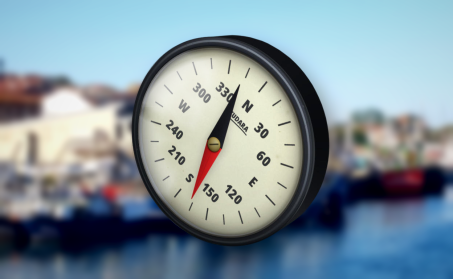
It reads 165; °
